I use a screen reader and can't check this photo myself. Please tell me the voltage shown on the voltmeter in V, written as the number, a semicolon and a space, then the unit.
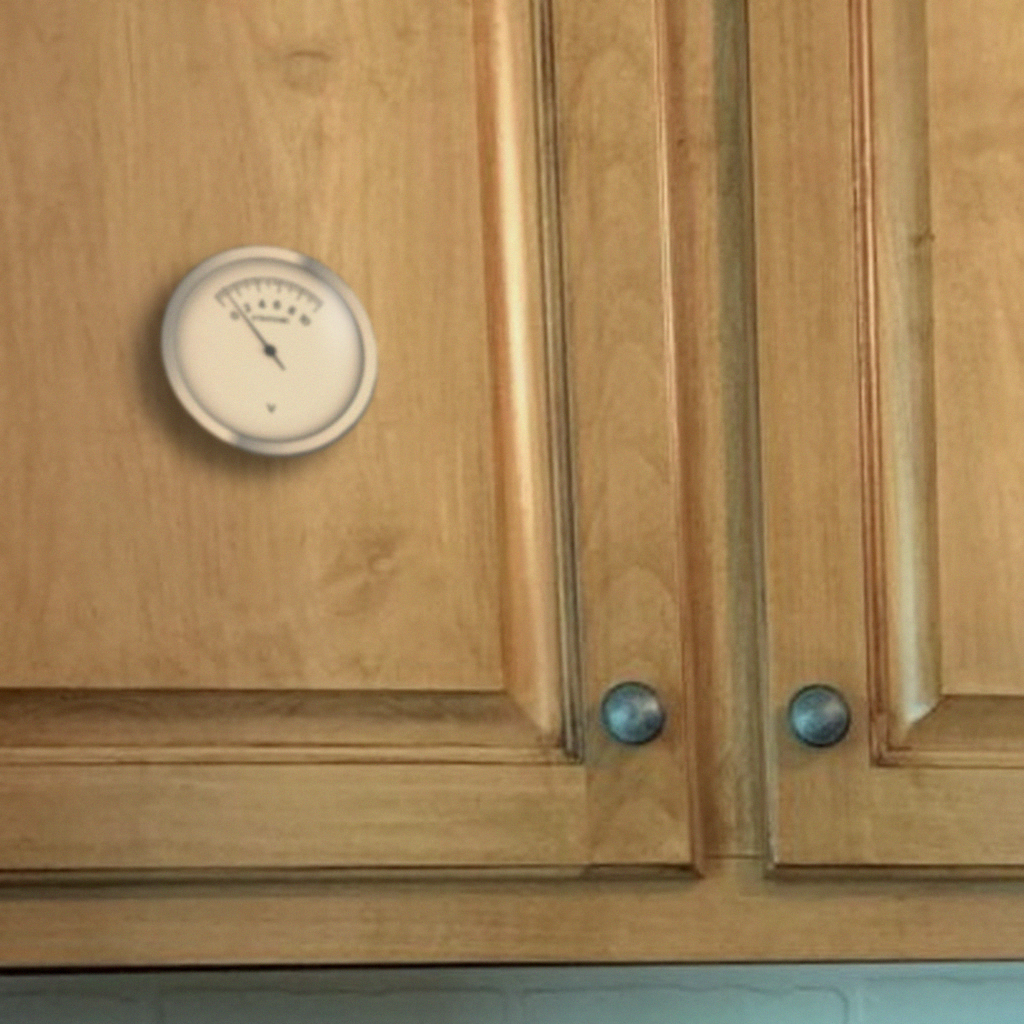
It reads 1; V
